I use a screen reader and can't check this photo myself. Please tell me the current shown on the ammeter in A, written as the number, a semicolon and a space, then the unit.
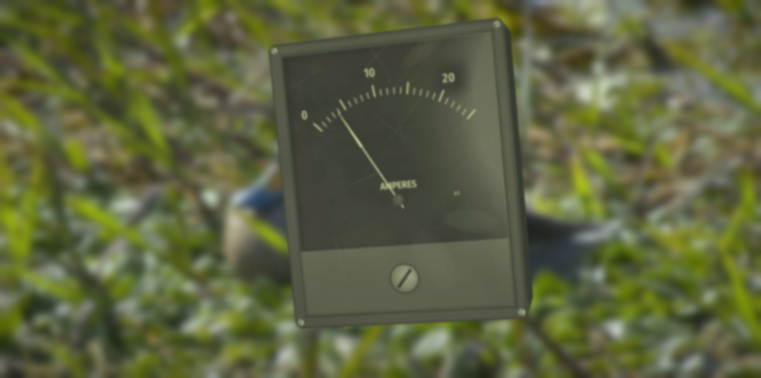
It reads 4; A
